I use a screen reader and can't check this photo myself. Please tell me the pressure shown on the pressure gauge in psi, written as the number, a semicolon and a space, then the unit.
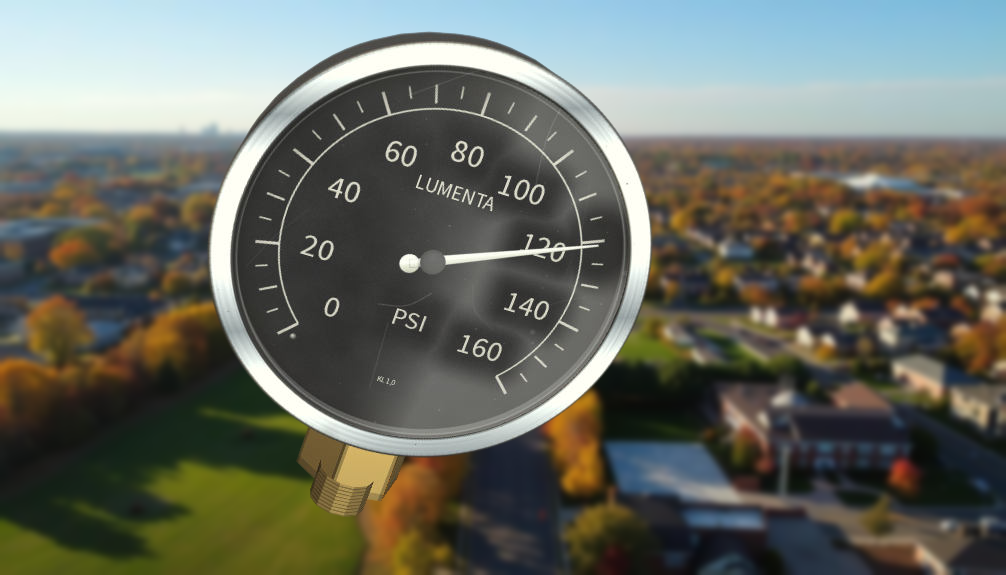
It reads 120; psi
